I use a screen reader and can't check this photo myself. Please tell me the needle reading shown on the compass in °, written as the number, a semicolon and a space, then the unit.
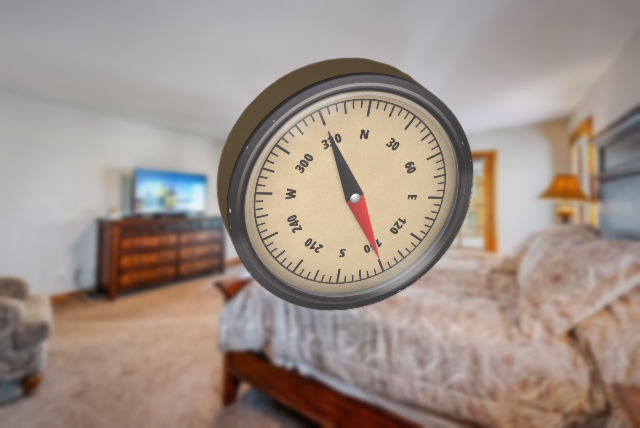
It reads 150; °
